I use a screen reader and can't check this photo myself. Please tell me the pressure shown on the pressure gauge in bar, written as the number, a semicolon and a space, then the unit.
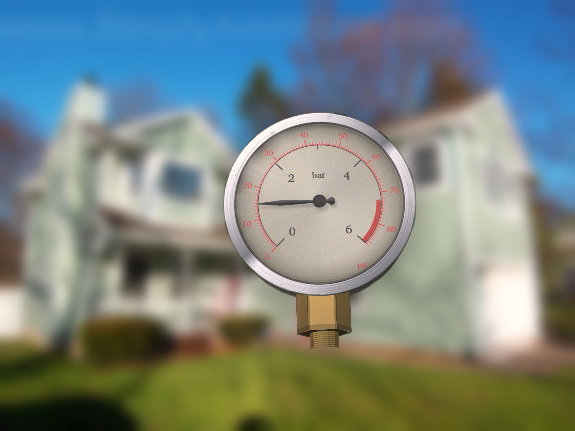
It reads 1; bar
